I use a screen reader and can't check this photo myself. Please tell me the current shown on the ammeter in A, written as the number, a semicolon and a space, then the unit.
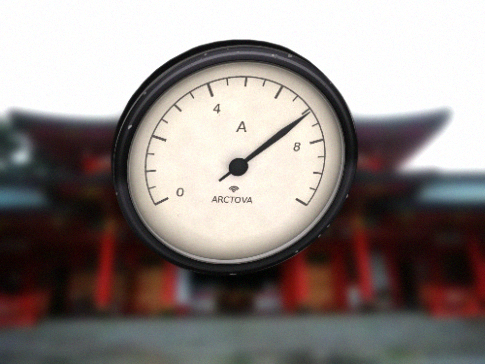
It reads 7; A
